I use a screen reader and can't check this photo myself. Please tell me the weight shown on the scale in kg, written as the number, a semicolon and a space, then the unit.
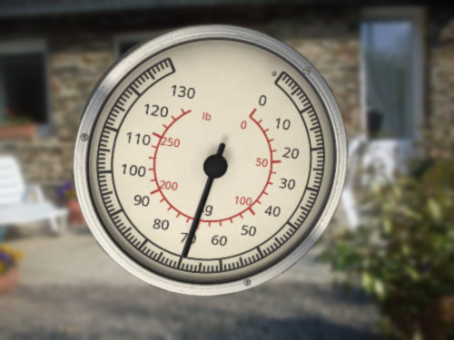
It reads 70; kg
